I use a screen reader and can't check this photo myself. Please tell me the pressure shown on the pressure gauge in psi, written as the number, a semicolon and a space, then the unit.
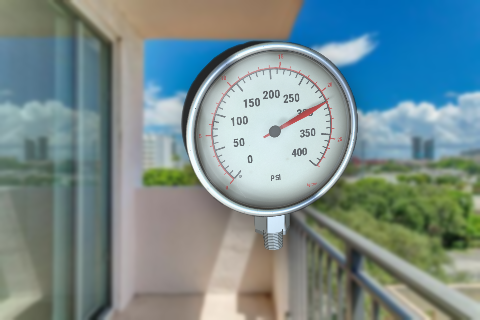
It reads 300; psi
